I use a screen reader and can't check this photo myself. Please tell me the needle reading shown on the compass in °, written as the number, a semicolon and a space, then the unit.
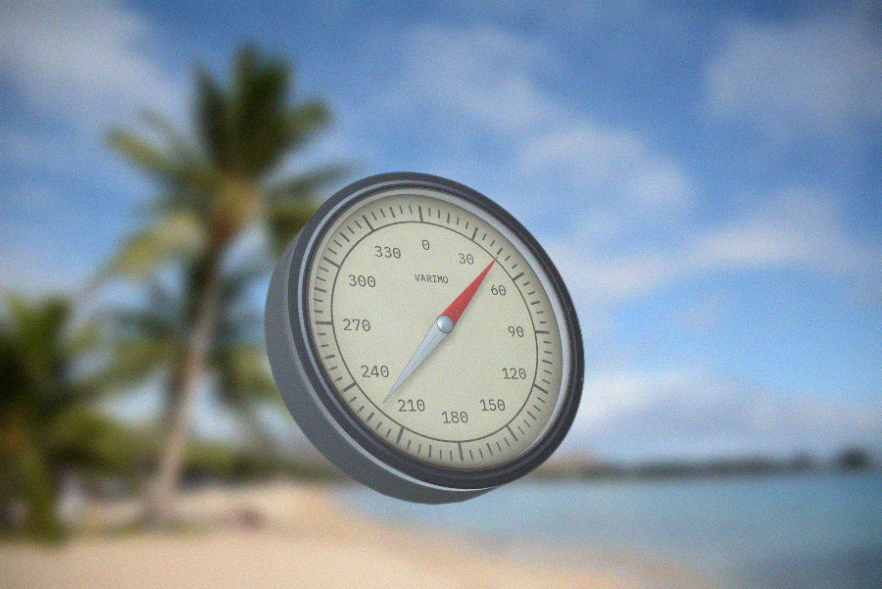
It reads 45; °
